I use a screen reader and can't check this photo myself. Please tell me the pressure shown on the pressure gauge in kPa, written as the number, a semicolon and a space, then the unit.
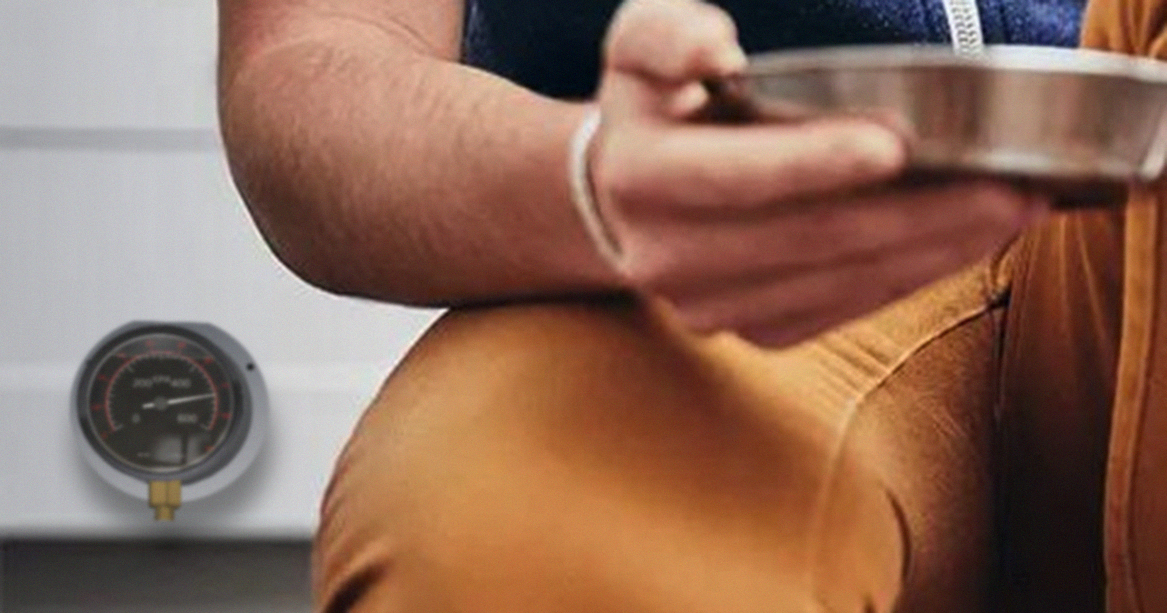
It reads 500; kPa
